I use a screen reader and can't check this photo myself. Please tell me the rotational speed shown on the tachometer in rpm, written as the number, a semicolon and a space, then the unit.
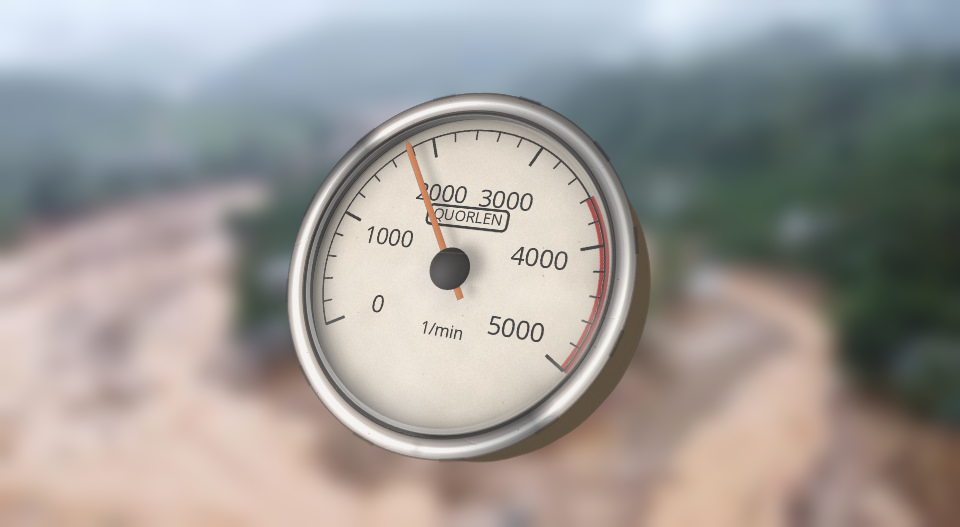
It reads 1800; rpm
